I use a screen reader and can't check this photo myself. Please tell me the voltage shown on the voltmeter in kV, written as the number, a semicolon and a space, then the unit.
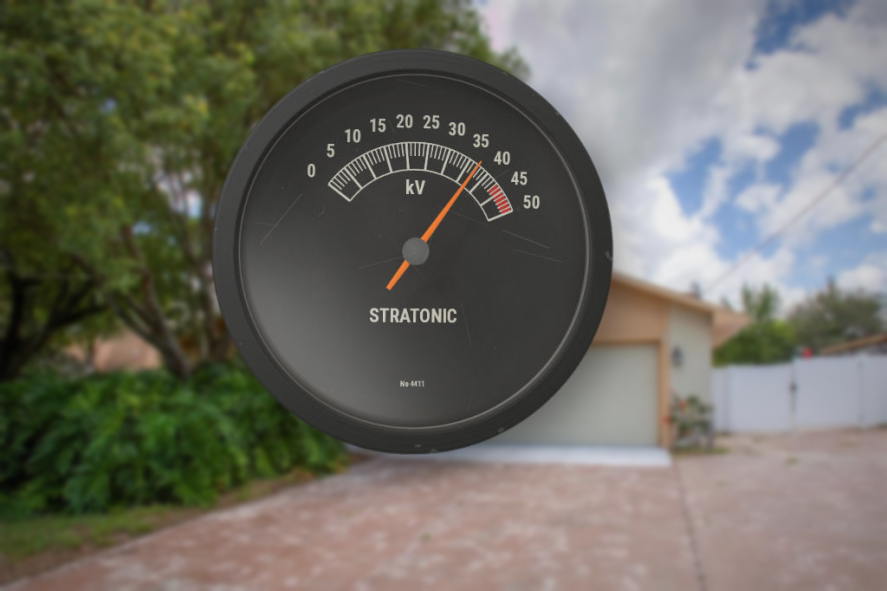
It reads 37; kV
